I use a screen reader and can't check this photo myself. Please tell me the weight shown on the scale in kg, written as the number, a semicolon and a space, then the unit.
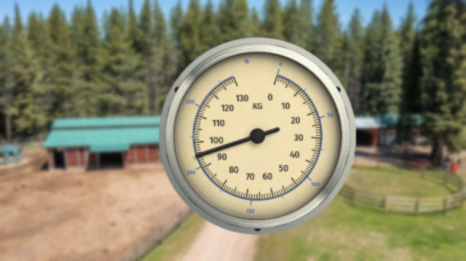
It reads 95; kg
